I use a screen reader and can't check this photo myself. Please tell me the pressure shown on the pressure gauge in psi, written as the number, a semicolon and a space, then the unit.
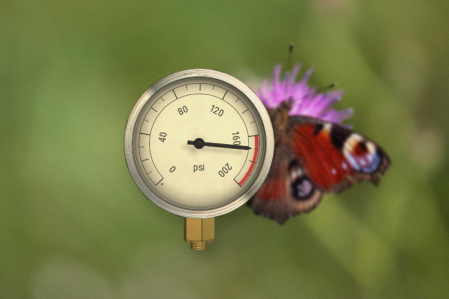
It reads 170; psi
